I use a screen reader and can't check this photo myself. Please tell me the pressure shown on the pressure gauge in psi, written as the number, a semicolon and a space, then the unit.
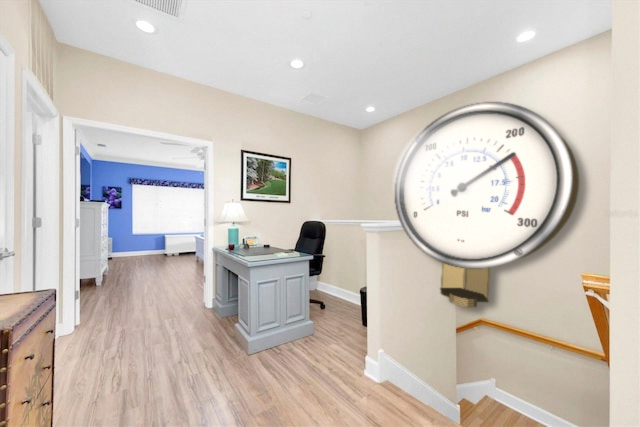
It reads 220; psi
